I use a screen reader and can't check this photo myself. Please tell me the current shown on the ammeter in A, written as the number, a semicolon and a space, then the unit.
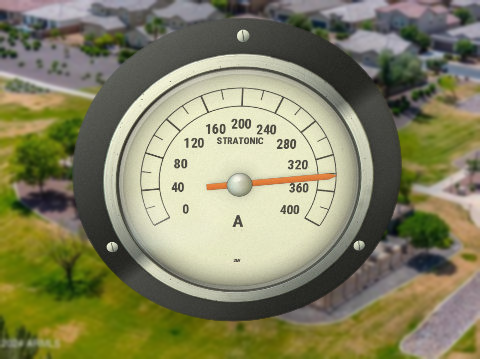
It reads 340; A
